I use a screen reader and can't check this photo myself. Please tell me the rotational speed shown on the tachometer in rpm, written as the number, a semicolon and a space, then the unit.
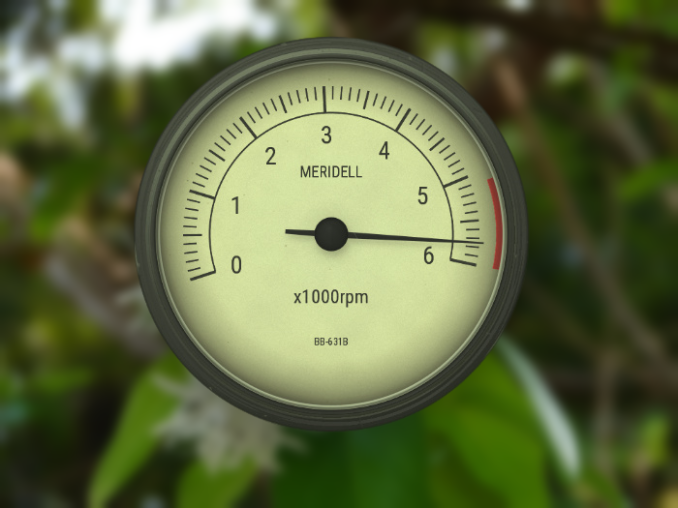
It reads 5750; rpm
